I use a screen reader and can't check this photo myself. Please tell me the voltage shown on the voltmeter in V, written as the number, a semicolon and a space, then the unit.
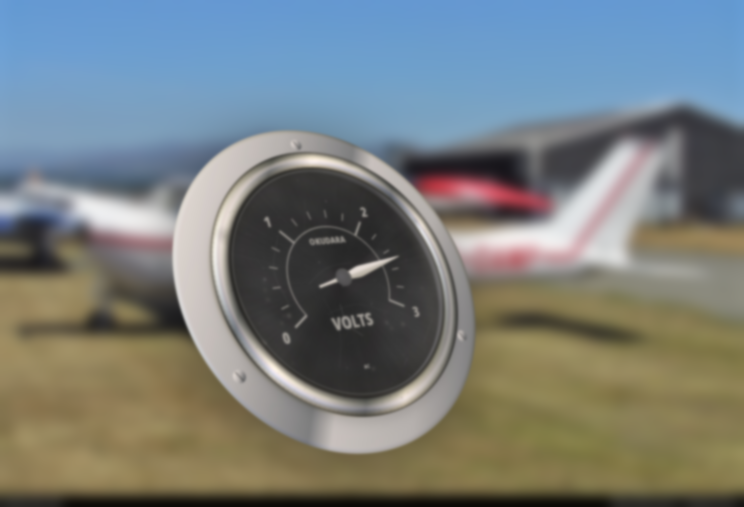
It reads 2.5; V
